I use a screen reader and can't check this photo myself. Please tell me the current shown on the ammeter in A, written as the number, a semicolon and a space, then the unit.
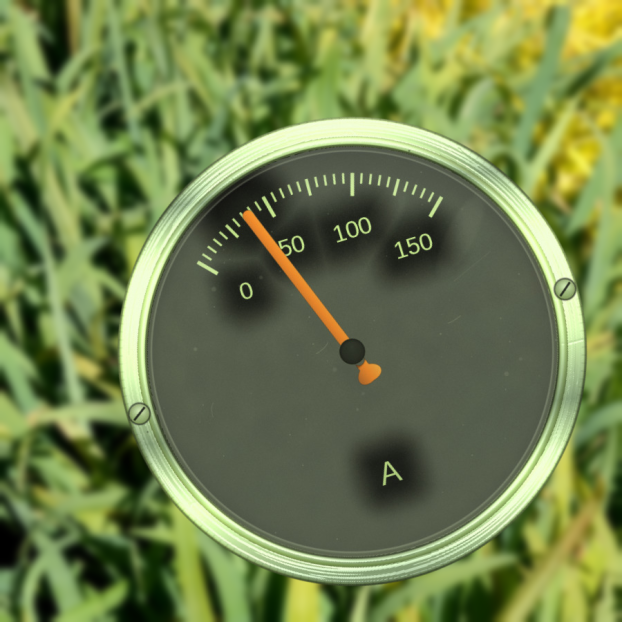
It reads 37.5; A
